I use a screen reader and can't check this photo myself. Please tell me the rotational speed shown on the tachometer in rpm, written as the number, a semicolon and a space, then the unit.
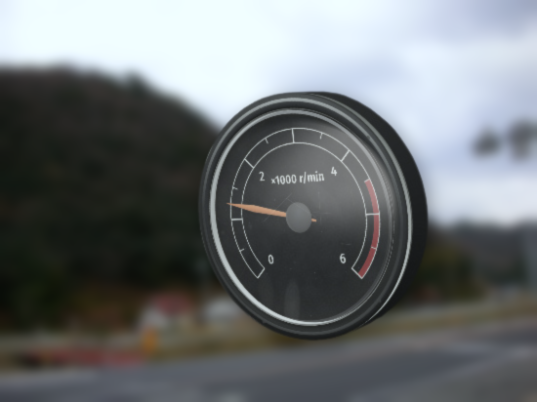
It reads 1250; rpm
